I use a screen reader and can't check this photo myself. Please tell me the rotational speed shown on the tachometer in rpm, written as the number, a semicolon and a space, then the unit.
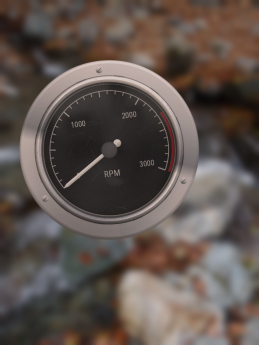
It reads 0; rpm
